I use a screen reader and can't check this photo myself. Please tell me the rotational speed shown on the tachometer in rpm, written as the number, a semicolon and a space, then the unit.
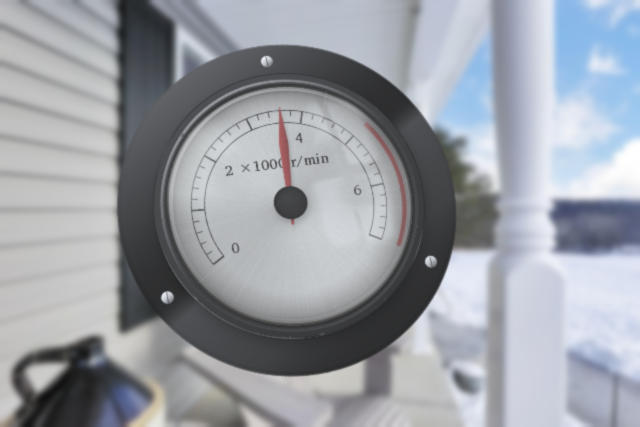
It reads 3600; rpm
